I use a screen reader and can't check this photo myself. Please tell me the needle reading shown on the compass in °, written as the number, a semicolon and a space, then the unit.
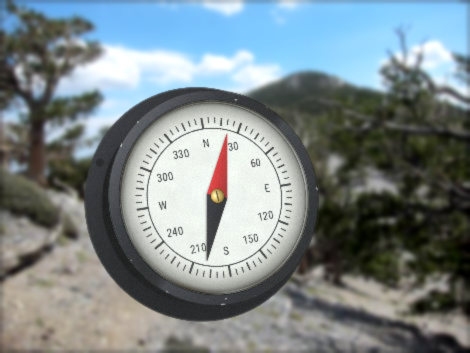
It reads 20; °
